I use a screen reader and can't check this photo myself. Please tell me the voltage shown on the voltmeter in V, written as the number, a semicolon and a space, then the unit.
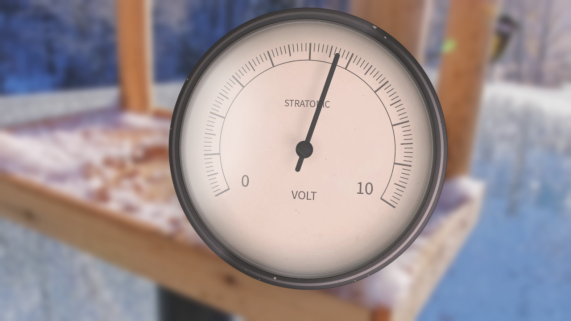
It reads 5.7; V
